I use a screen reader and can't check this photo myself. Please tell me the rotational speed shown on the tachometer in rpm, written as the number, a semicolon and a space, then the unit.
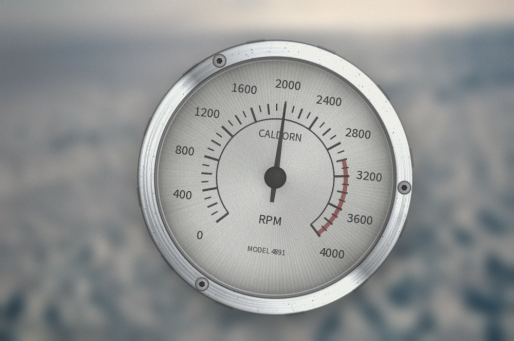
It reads 2000; rpm
